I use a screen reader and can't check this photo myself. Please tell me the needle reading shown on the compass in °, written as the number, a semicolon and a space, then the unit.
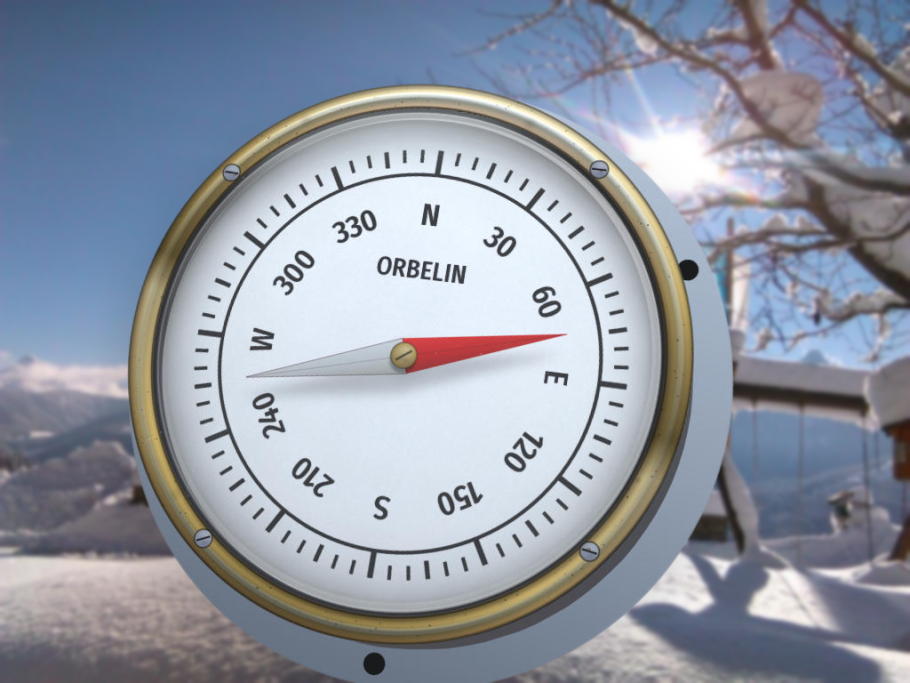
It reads 75; °
